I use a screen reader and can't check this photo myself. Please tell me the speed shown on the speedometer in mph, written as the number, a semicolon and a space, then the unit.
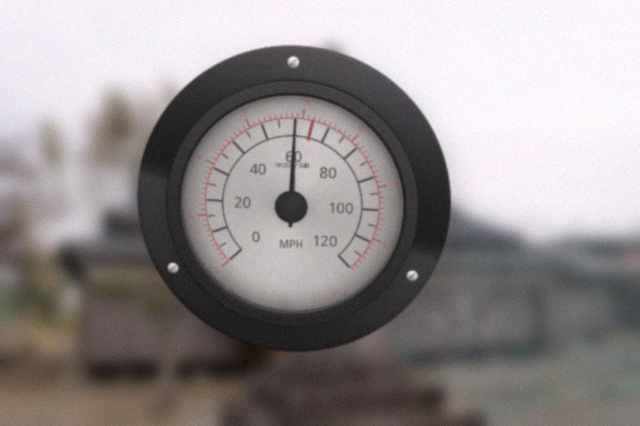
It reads 60; mph
